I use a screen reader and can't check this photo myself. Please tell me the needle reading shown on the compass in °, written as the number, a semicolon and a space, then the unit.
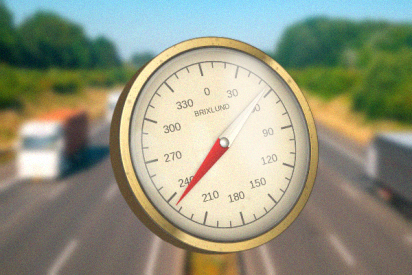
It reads 235; °
